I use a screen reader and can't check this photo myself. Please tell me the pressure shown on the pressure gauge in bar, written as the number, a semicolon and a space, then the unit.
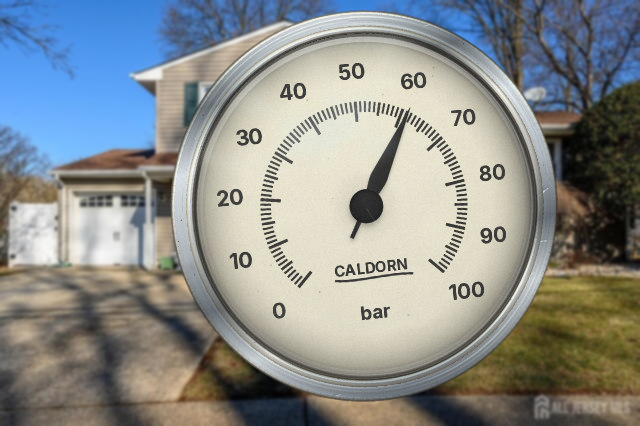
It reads 61; bar
